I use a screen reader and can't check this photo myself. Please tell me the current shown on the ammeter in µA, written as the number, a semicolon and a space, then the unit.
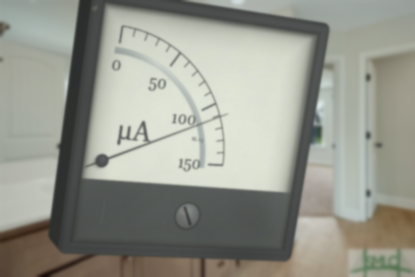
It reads 110; µA
